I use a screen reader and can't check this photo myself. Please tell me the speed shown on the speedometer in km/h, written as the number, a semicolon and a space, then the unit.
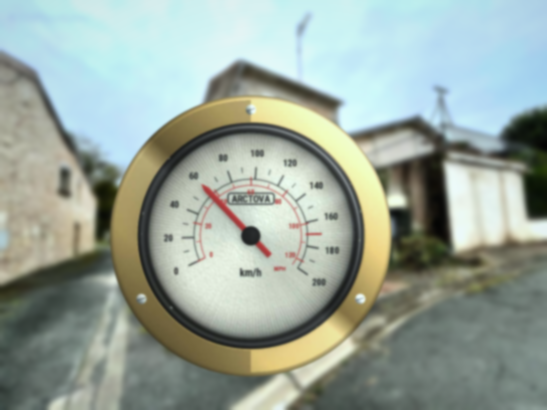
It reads 60; km/h
